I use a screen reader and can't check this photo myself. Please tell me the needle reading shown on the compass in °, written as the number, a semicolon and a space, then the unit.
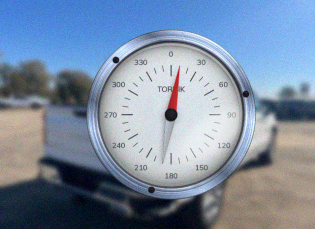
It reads 10; °
